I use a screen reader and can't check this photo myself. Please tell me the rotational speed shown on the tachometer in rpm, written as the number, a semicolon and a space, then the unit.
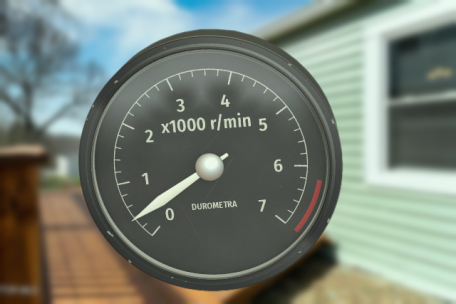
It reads 400; rpm
